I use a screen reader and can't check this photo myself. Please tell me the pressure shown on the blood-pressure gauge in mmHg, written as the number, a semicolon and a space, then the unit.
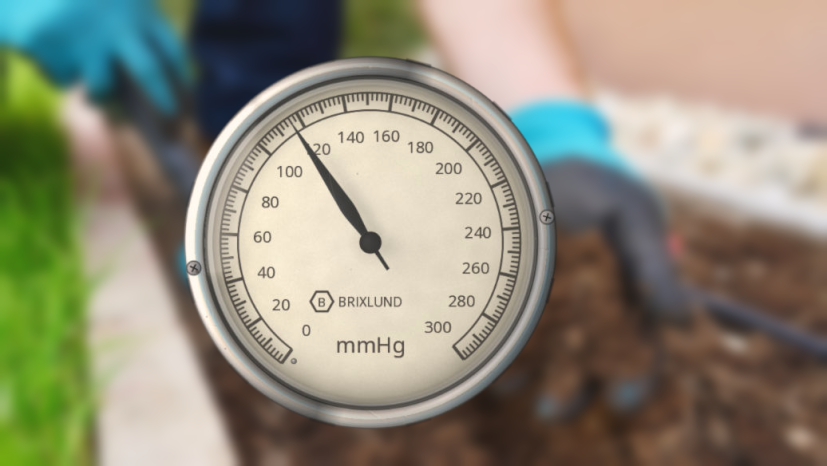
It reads 116; mmHg
